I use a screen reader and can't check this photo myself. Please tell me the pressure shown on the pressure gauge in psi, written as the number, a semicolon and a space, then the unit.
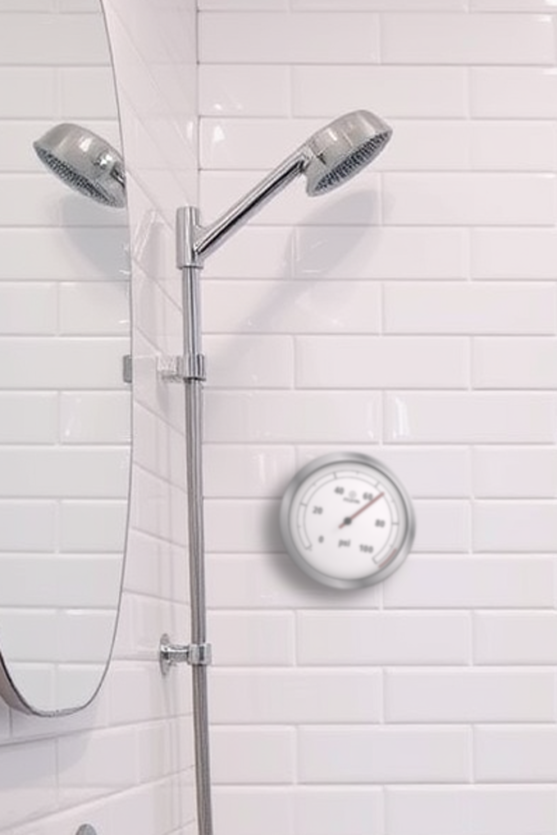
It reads 65; psi
